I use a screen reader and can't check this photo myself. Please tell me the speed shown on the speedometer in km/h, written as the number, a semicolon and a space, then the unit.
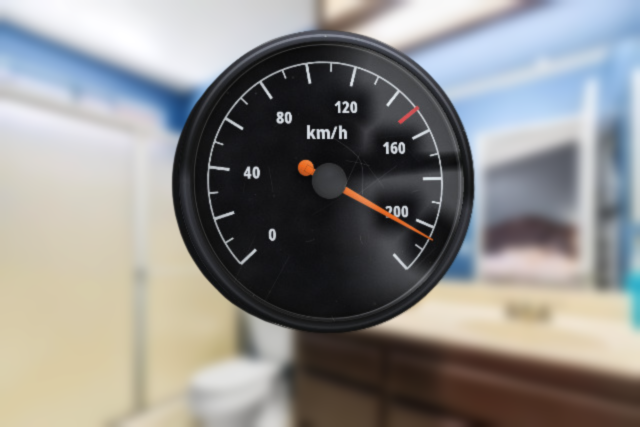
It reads 205; km/h
